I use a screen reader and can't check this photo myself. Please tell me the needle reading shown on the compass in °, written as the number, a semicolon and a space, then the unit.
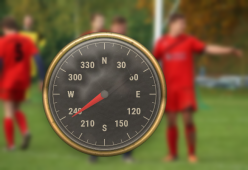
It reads 235; °
